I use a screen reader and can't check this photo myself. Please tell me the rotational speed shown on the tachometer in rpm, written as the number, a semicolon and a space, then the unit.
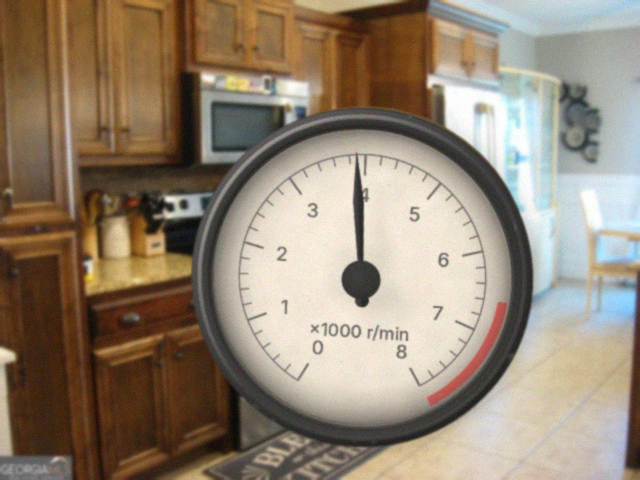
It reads 3900; rpm
